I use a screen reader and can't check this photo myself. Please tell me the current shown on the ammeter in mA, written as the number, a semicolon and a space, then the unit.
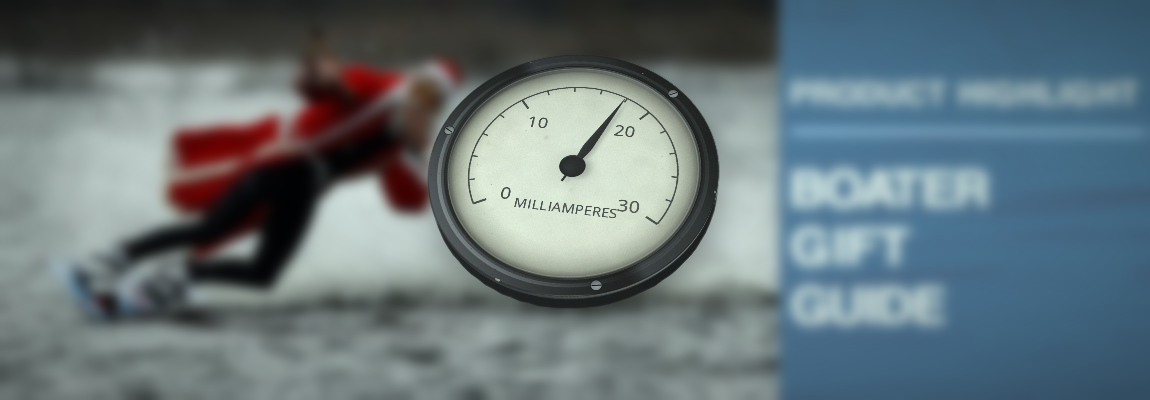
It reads 18; mA
